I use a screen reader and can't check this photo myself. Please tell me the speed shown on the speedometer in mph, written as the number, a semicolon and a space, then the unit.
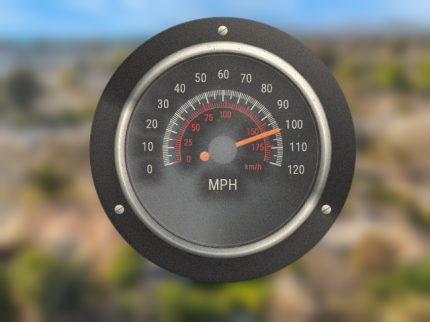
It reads 100; mph
